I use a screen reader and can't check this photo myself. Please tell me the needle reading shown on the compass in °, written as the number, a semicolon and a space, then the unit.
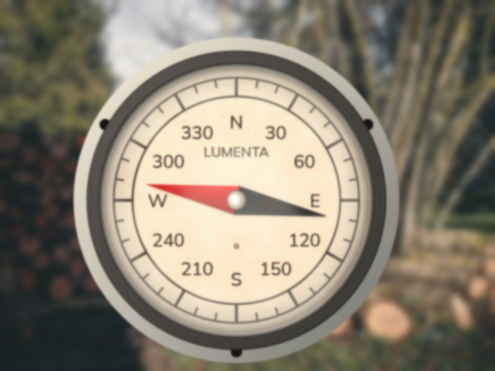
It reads 280; °
